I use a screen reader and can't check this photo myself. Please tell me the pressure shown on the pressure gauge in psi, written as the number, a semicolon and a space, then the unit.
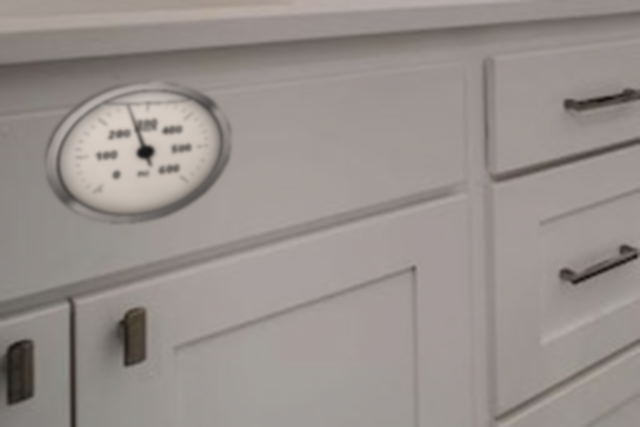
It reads 260; psi
